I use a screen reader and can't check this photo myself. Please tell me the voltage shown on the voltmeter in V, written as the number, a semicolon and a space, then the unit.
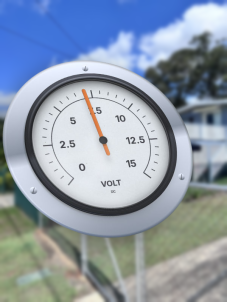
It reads 7; V
